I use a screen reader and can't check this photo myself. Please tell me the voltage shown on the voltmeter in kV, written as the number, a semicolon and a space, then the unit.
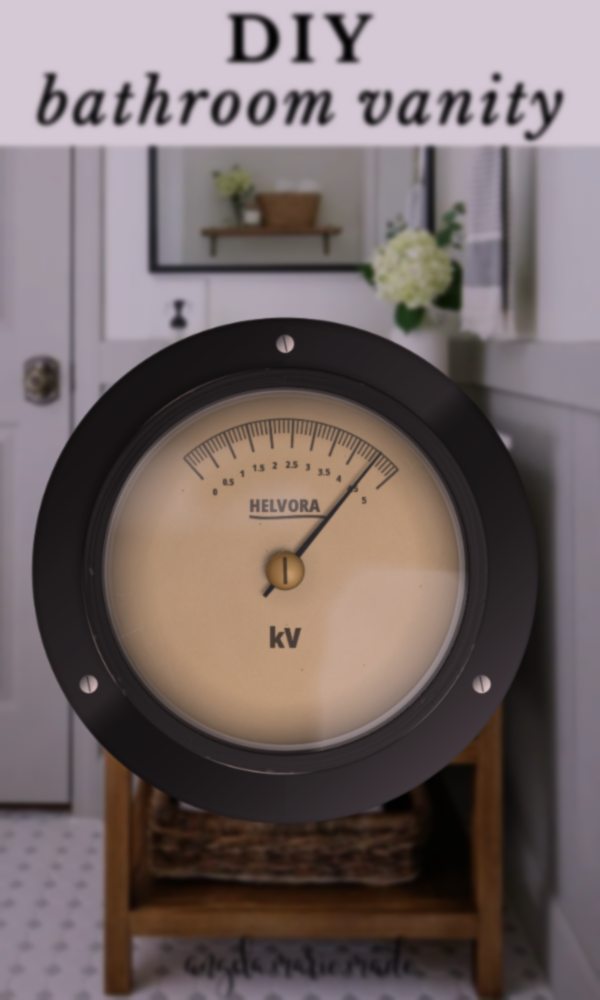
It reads 4.5; kV
